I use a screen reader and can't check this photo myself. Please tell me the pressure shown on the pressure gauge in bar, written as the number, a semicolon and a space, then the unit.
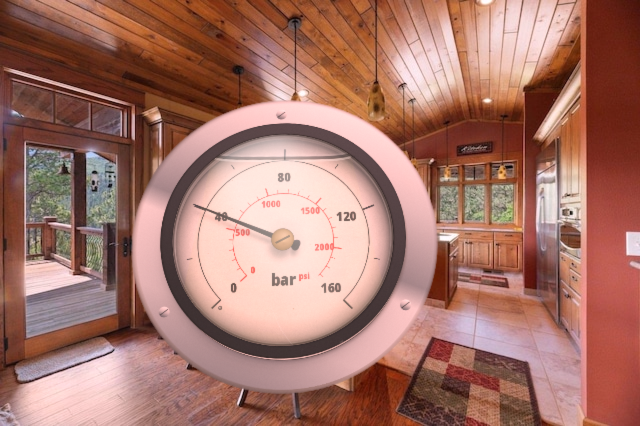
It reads 40; bar
